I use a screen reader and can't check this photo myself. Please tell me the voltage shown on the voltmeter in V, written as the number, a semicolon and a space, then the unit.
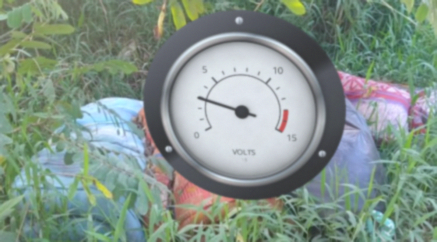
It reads 3; V
